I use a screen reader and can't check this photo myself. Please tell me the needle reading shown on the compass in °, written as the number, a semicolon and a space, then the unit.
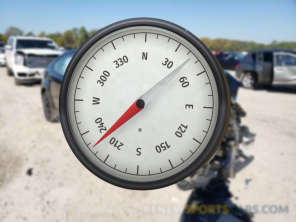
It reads 225; °
